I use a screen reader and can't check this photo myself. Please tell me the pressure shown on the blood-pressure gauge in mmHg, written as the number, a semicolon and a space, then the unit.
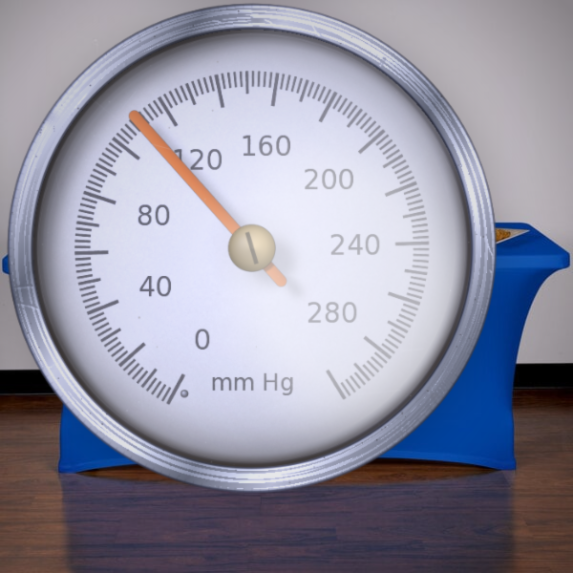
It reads 110; mmHg
